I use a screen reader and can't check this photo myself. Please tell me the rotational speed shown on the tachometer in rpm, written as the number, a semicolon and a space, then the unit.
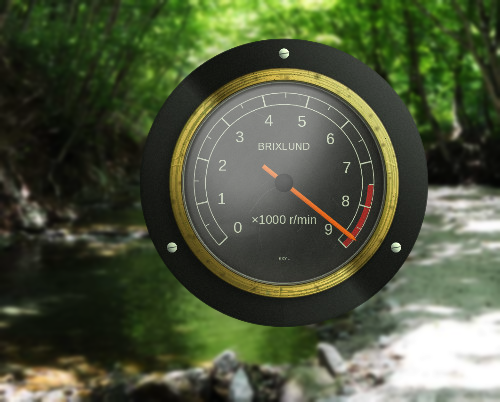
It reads 8750; rpm
